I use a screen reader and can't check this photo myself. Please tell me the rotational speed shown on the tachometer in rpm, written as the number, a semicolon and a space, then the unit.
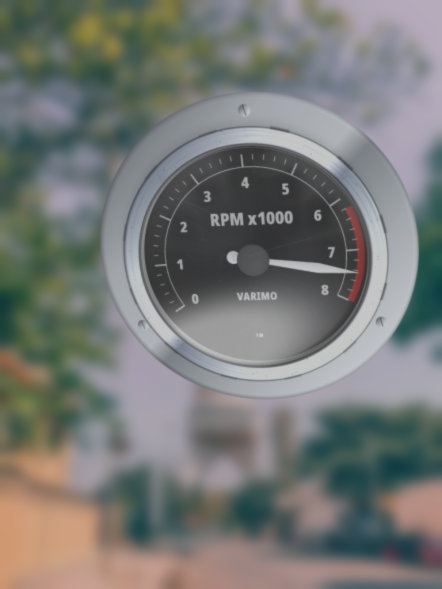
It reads 7400; rpm
